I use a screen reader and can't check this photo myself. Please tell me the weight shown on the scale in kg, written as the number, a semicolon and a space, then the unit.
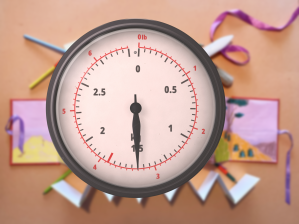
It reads 1.5; kg
